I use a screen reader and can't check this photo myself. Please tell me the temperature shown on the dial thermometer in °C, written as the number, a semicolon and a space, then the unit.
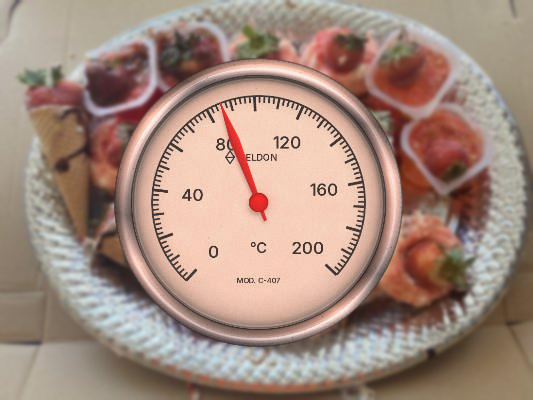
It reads 86; °C
